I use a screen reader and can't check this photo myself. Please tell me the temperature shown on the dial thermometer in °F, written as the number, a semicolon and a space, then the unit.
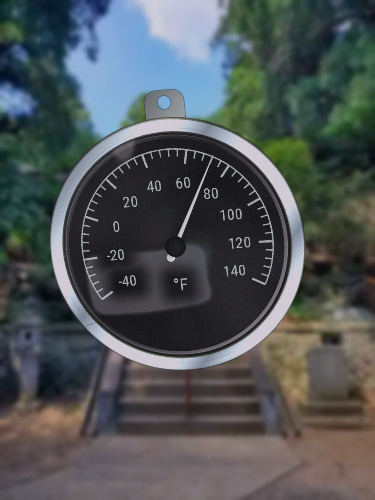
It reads 72; °F
